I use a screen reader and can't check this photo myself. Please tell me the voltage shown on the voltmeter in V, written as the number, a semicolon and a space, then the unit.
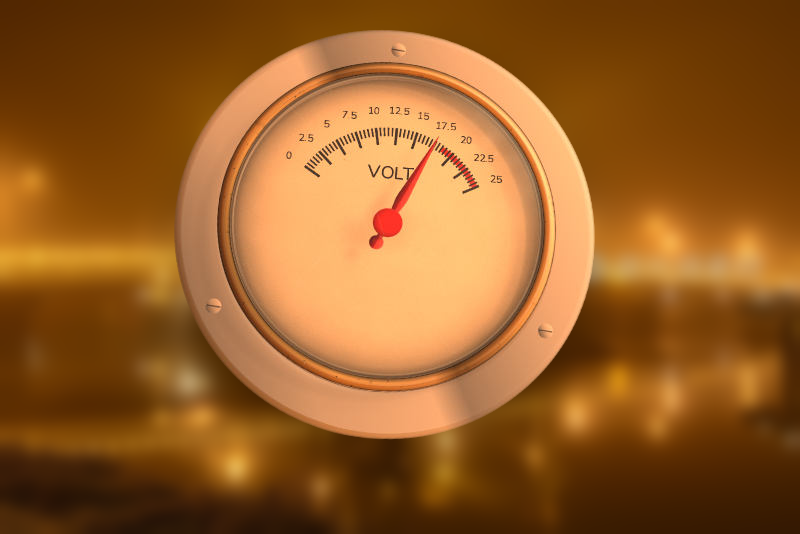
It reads 17.5; V
